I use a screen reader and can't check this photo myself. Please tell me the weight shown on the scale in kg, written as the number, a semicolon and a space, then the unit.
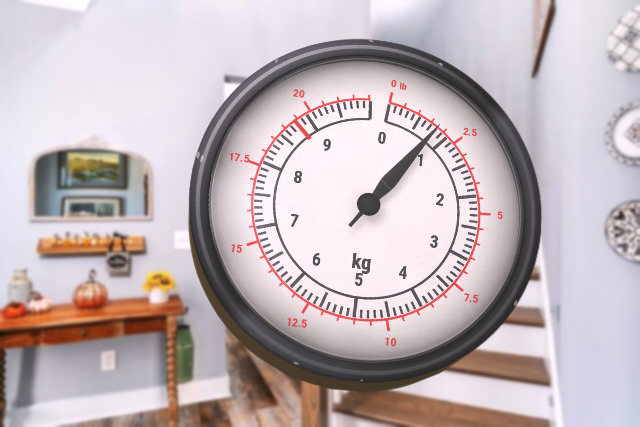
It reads 0.8; kg
